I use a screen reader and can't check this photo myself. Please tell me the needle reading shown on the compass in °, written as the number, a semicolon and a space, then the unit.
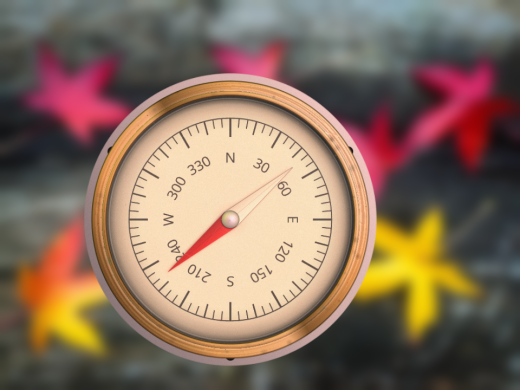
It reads 230; °
